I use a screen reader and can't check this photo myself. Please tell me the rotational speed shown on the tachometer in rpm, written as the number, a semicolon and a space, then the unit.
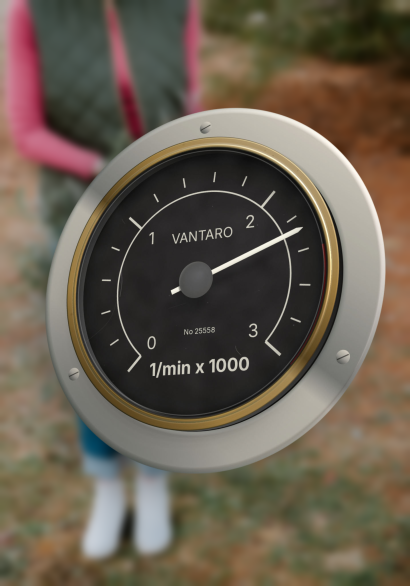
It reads 2300; rpm
